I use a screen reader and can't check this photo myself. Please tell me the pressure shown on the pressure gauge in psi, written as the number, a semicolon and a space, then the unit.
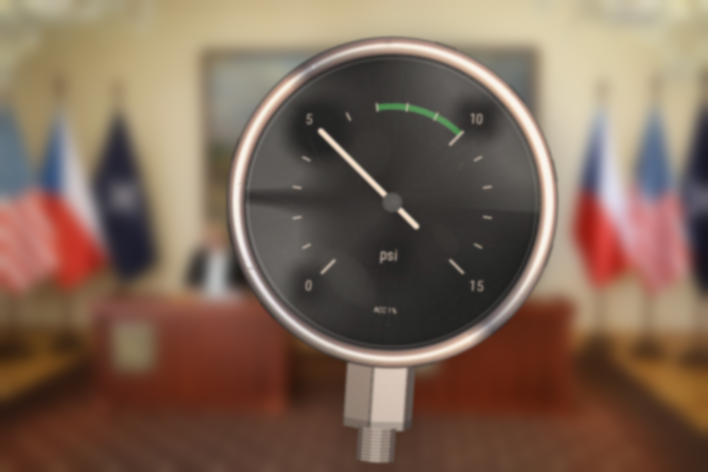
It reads 5; psi
